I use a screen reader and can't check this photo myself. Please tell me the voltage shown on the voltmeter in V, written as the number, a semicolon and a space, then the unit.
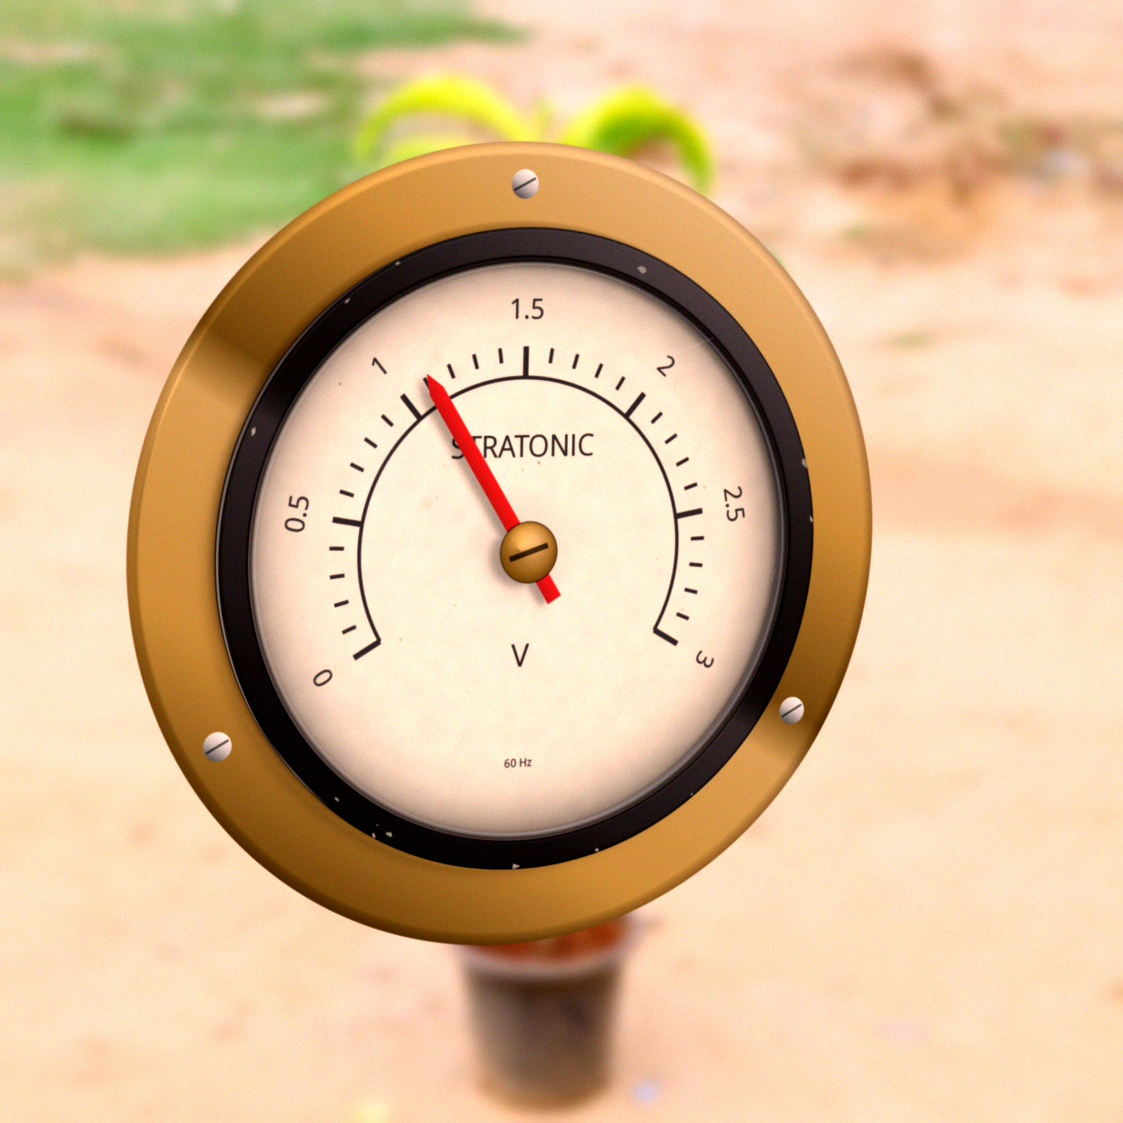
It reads 1.1; V
